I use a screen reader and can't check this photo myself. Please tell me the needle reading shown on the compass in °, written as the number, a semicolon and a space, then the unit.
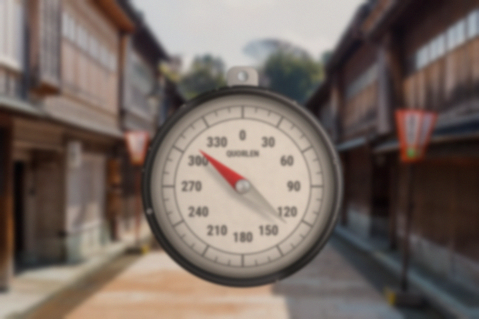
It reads 310; °
